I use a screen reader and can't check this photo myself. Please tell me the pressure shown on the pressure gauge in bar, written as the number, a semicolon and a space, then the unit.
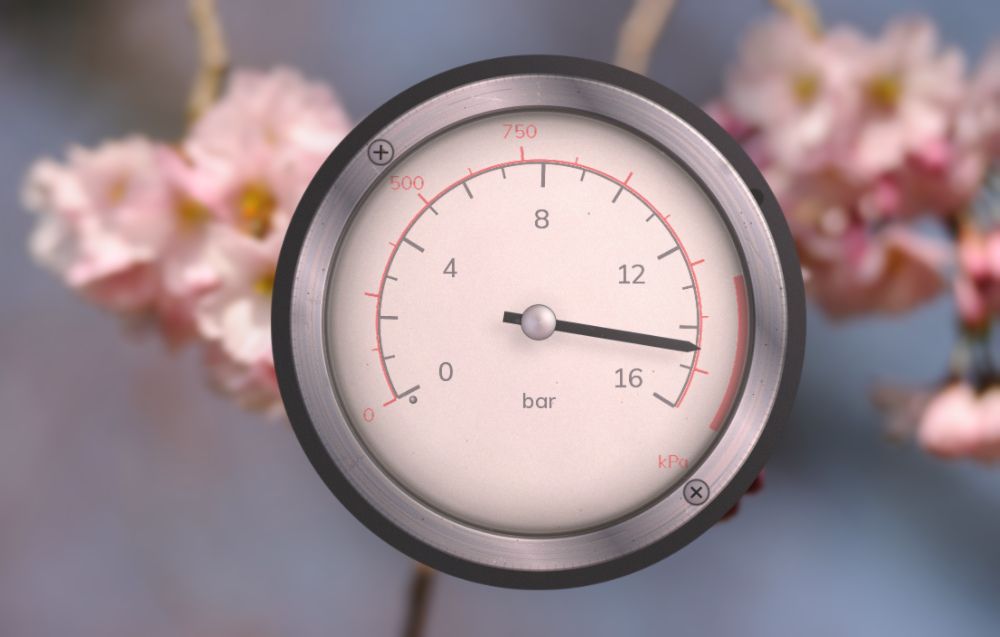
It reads 14.5; bar
